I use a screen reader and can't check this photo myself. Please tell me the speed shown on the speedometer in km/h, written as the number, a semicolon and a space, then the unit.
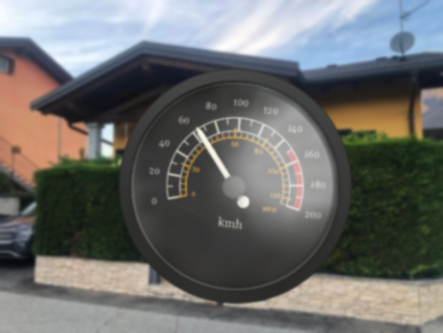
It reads 65; km/h
